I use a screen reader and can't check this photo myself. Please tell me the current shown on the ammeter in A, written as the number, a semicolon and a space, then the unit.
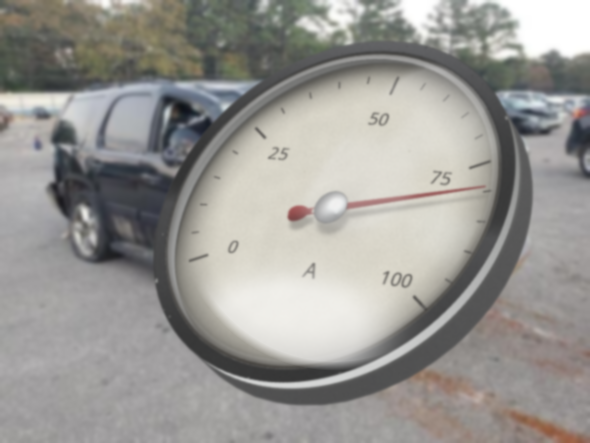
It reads 80; A
